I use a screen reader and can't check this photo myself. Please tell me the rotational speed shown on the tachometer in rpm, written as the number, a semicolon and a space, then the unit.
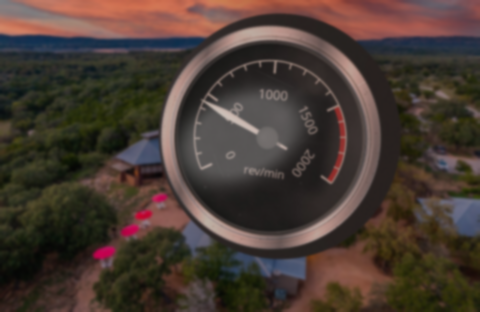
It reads 450; rpm
